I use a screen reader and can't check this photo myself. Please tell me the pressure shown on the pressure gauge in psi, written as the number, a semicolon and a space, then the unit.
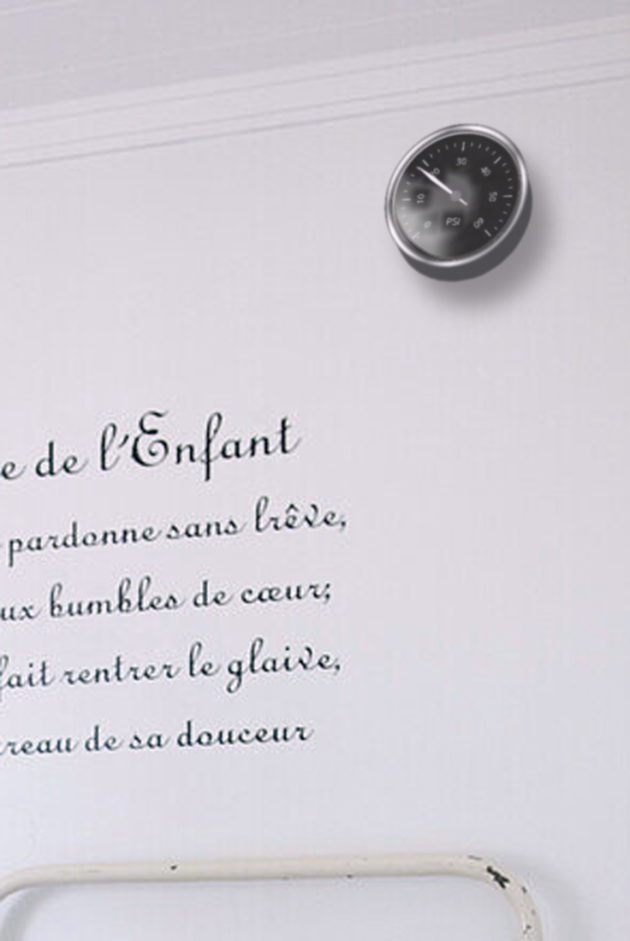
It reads 18; psi
